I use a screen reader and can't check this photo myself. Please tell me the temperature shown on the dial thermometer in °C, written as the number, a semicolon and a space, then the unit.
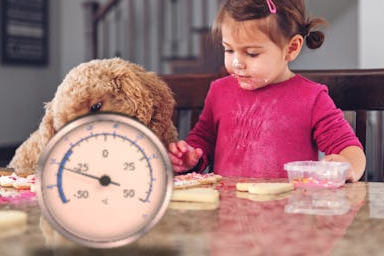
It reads -30; °C
